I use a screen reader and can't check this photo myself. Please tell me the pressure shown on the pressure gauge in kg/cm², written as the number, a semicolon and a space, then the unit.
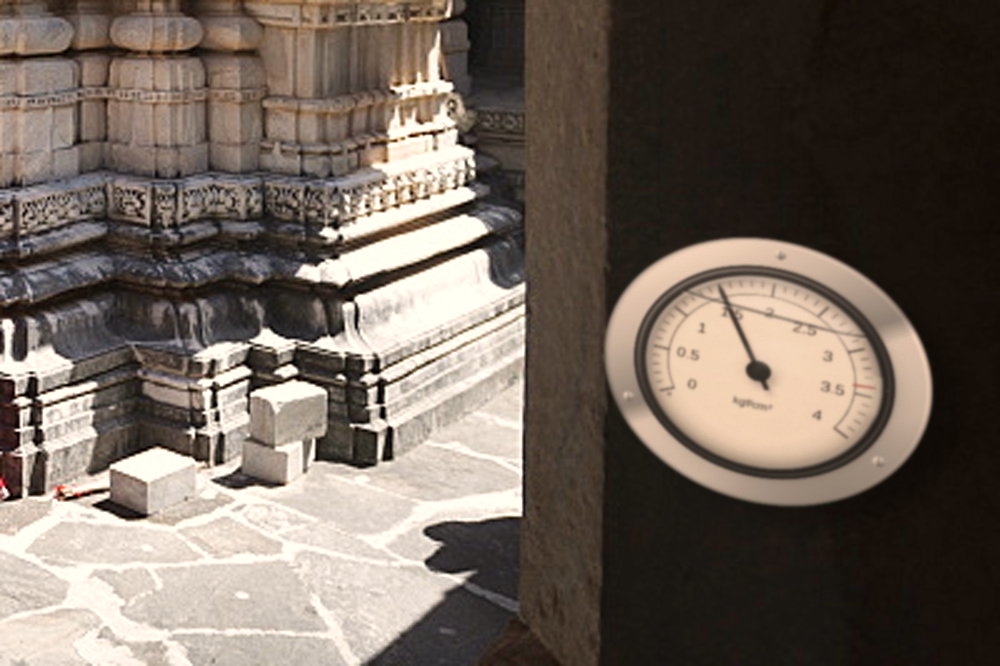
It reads 1.5; kg/cm²
